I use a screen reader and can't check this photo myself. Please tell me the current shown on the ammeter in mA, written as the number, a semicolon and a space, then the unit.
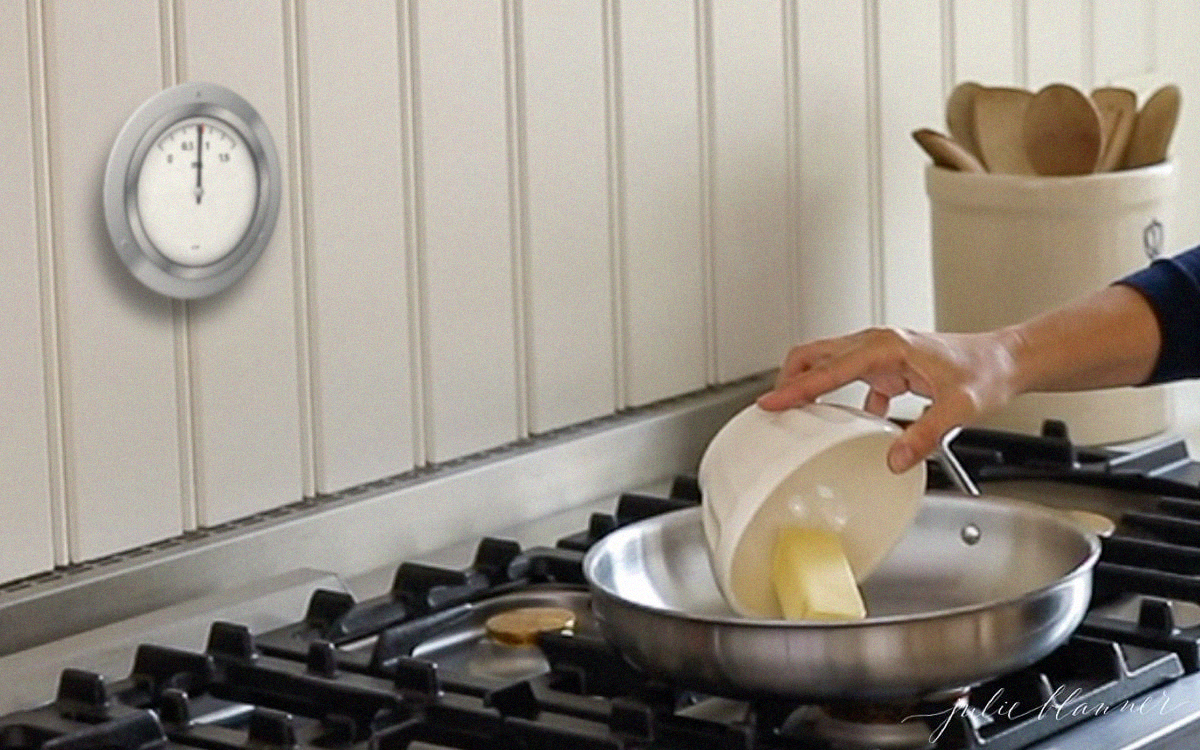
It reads 0.75; mA
